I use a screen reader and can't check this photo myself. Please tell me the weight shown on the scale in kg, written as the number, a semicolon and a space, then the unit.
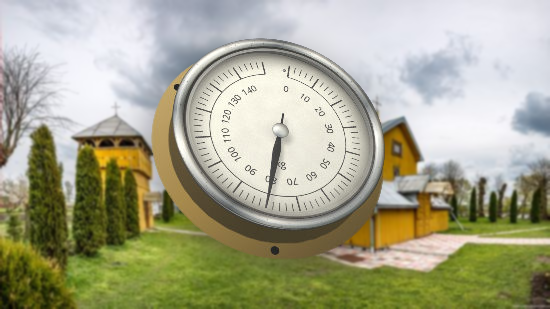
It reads 80; kg
